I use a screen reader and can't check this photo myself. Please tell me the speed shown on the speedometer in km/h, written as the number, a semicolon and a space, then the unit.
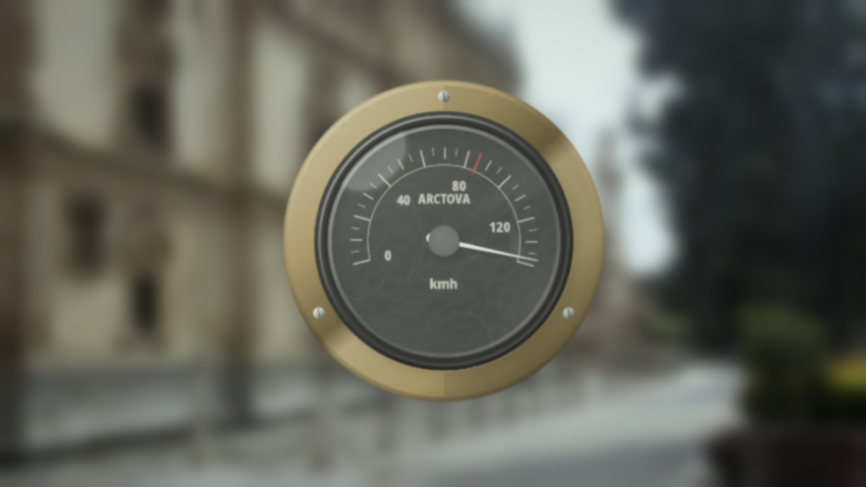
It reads 137.5; km/h
